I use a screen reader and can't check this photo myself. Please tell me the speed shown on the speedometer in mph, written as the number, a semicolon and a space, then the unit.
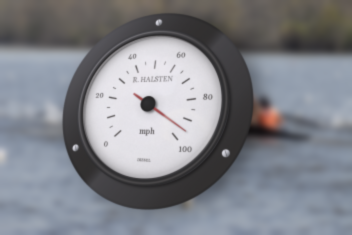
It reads 95; mph
